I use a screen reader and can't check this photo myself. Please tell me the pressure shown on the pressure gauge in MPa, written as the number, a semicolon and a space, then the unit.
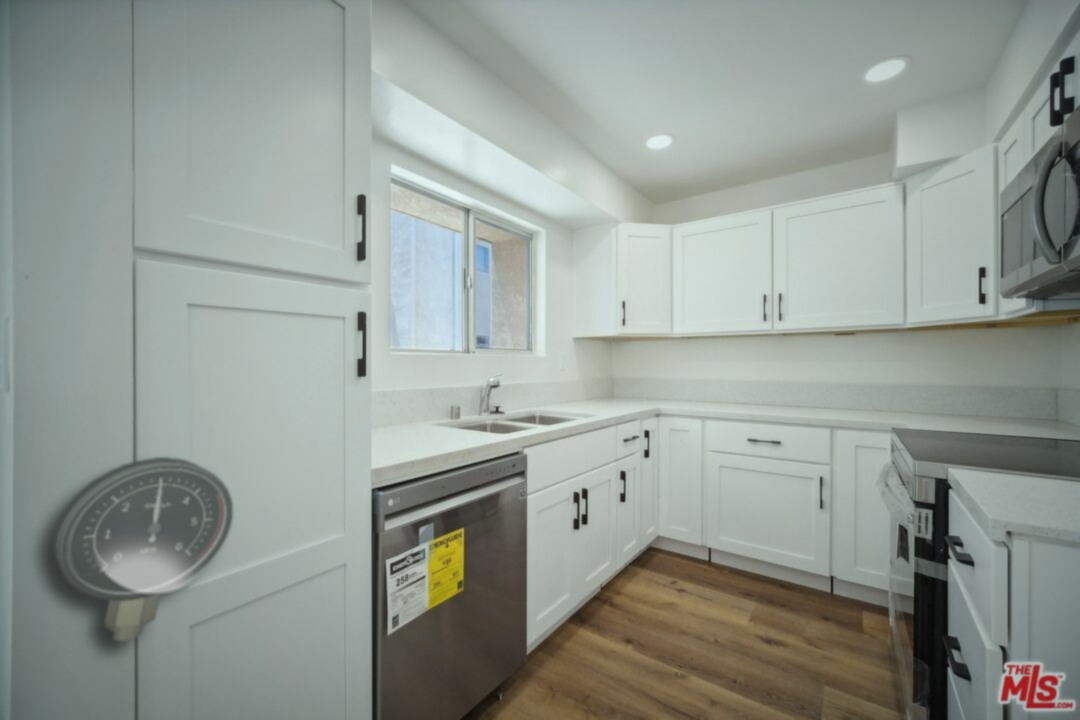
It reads 3; MPa
